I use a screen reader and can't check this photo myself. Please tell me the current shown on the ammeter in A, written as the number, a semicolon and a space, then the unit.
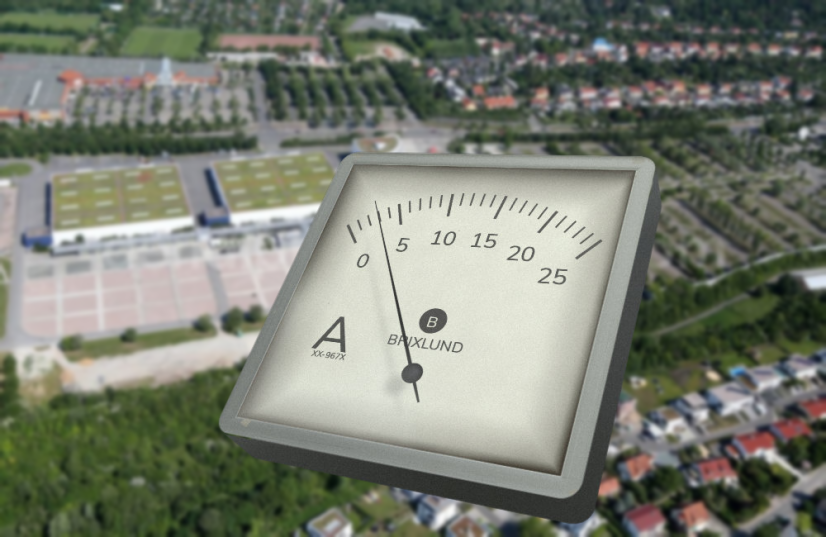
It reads 3; A
